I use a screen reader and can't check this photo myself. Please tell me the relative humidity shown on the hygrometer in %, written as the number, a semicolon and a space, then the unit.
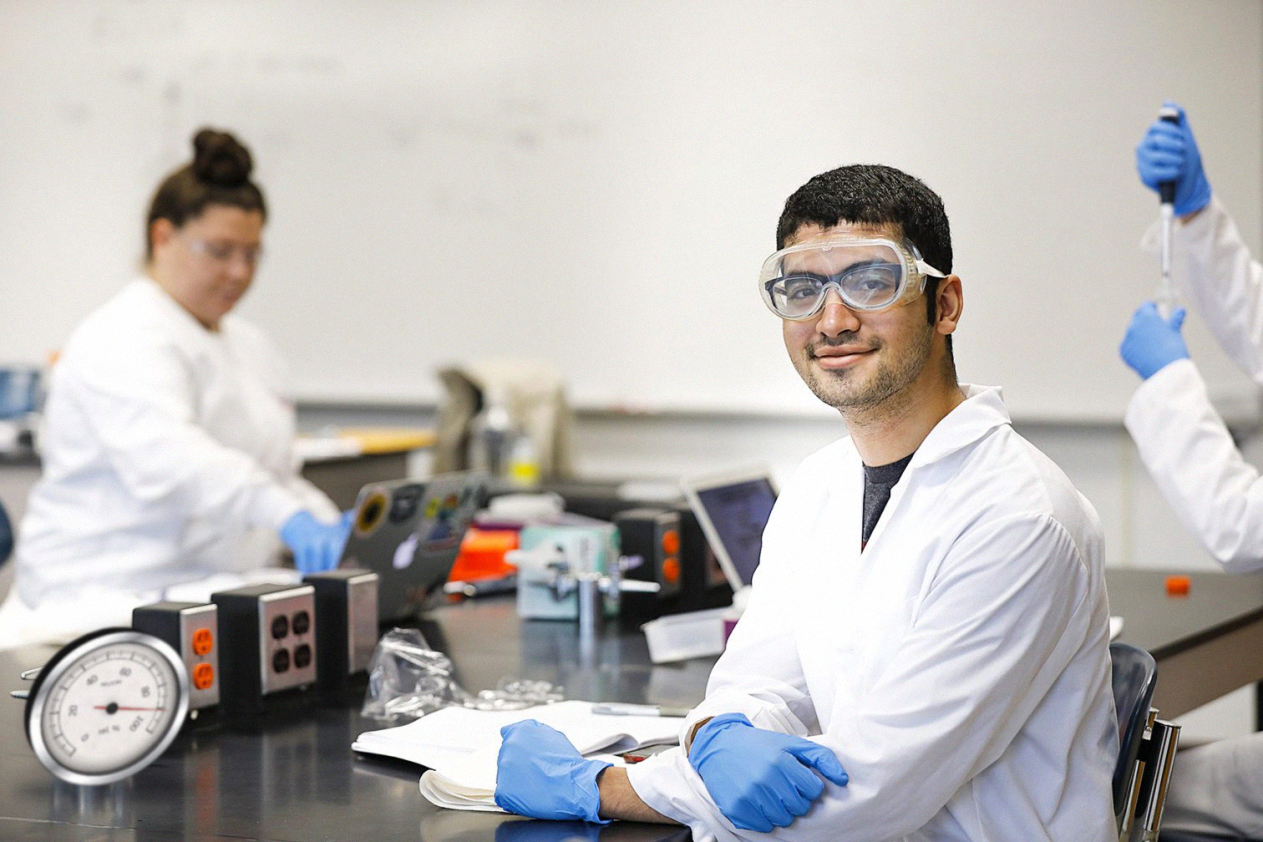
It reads 90; %
